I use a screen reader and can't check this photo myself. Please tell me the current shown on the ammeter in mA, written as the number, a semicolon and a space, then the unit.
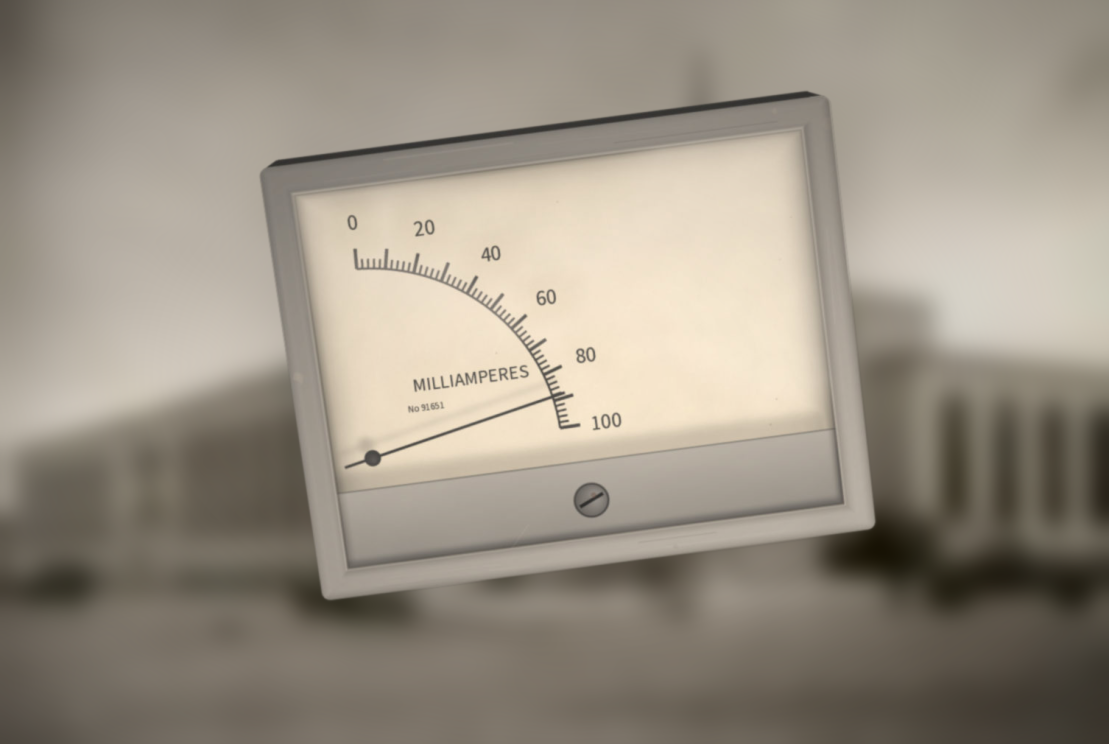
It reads 88; mA
